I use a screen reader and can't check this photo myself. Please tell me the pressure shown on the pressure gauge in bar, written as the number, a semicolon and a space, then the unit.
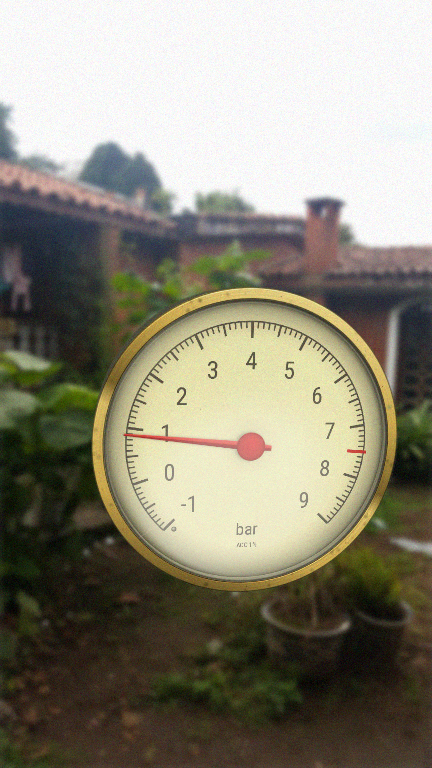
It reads 0.9; bar
